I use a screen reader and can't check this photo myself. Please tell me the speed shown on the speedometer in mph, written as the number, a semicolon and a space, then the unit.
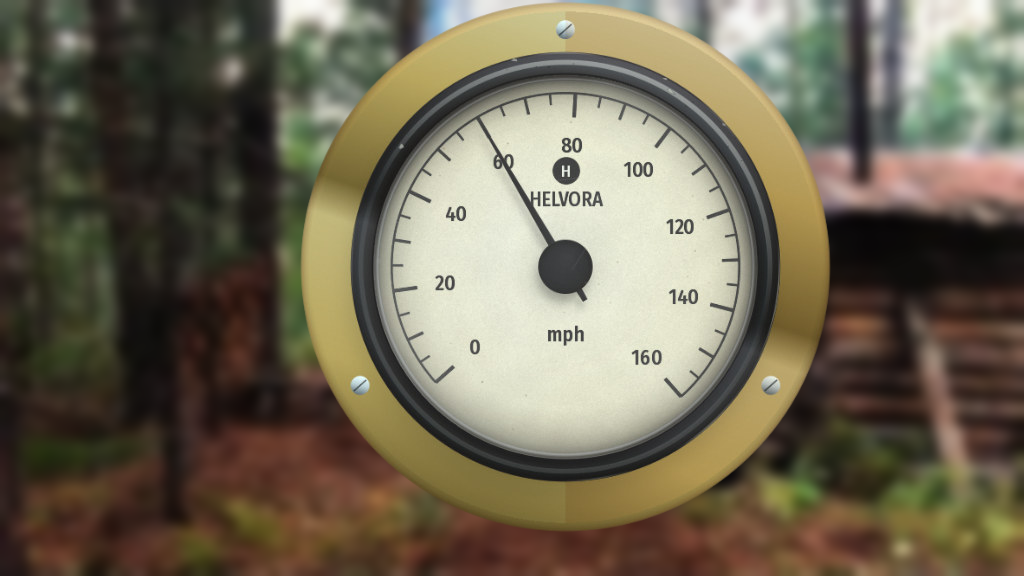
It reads 60; mph
